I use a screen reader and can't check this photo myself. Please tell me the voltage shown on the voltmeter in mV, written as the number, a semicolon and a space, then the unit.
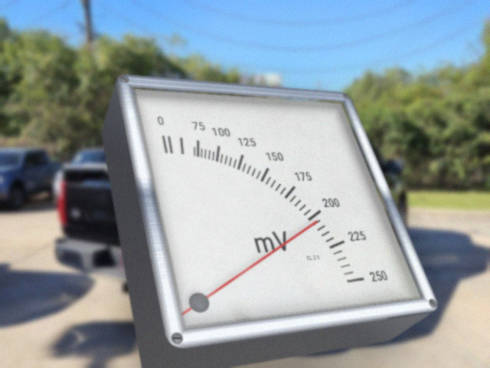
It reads 205; mV
